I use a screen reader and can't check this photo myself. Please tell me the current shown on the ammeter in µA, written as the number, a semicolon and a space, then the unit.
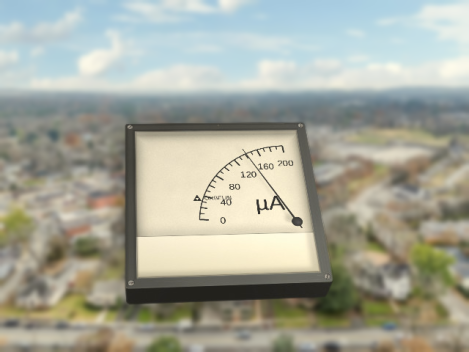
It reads 140; µA
